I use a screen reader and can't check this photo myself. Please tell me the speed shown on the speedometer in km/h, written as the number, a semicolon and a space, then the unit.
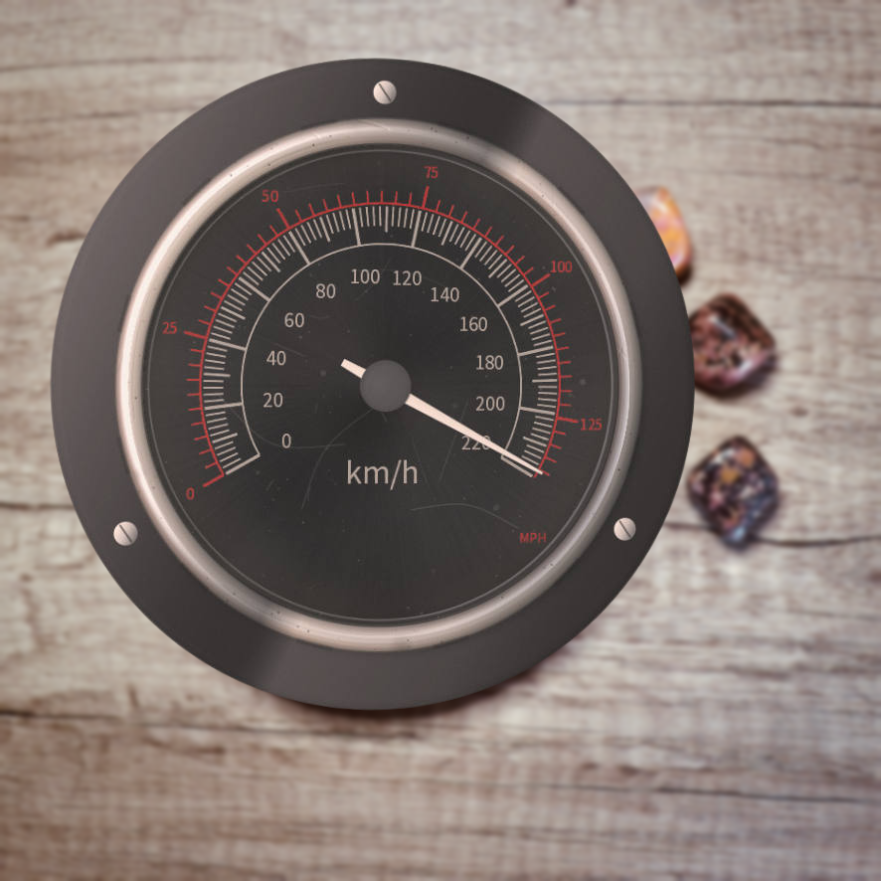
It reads 218; km/h
